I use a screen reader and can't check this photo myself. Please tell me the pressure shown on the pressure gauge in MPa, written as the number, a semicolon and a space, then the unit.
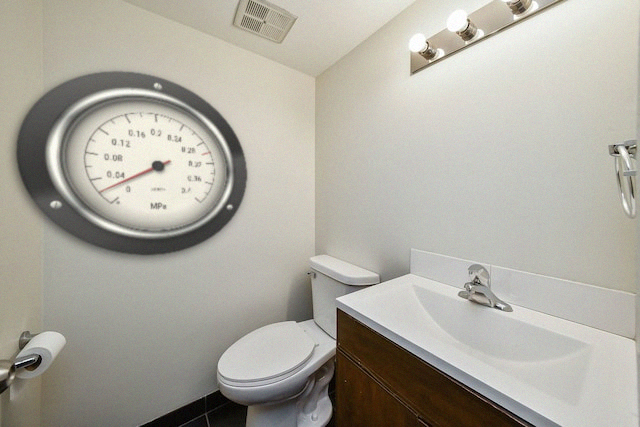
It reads 0.02; MPa
